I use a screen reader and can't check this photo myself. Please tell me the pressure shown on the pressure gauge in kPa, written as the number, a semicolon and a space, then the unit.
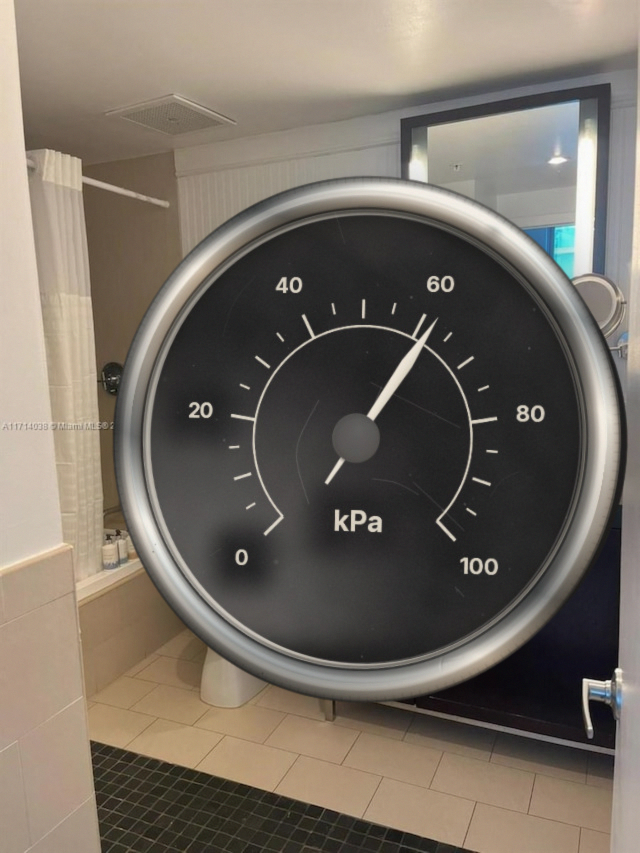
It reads 62.5; kPa
